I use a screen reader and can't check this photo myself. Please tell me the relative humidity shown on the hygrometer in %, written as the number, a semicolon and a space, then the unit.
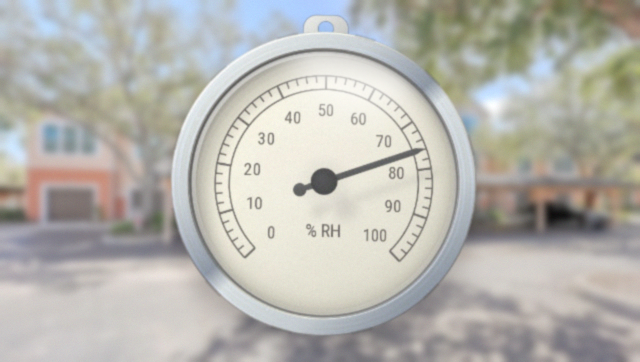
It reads 76; %
